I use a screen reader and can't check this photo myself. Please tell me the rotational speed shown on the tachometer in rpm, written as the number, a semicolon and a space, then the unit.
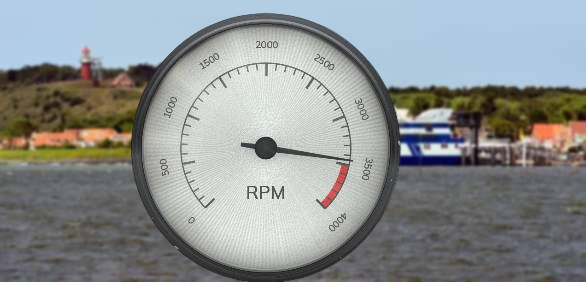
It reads 3450; rpm
